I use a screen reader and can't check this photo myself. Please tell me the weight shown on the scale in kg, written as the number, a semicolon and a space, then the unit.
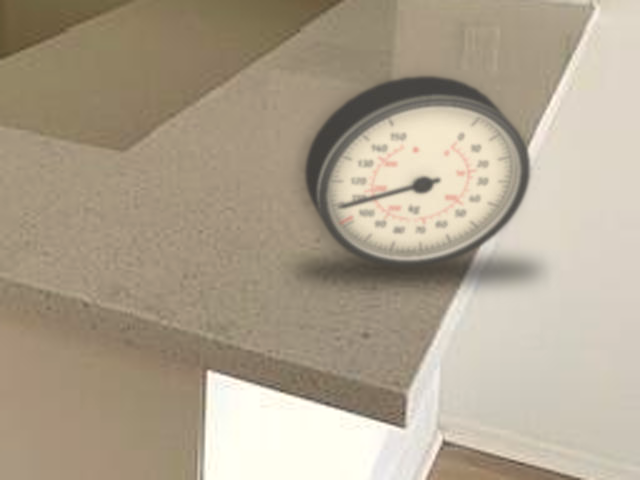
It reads 110; kg
